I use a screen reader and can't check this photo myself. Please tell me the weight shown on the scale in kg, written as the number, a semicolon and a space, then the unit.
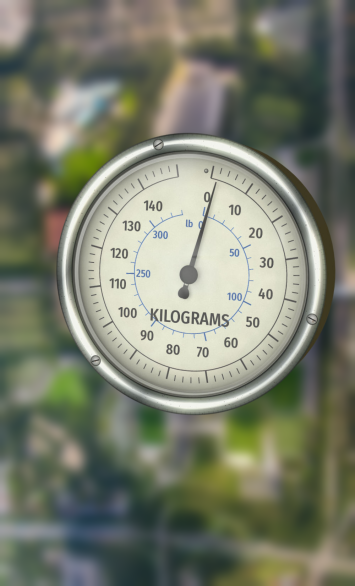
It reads 2; kg
